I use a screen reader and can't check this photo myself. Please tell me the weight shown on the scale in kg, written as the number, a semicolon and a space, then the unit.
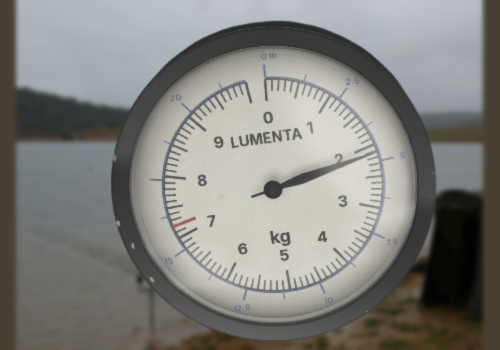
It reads 2.1; kg
